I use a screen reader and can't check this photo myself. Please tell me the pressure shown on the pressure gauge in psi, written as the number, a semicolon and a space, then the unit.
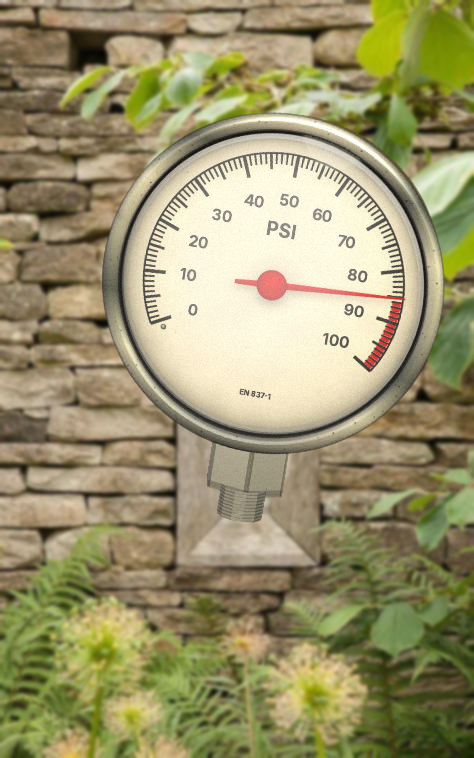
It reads 85; psi
